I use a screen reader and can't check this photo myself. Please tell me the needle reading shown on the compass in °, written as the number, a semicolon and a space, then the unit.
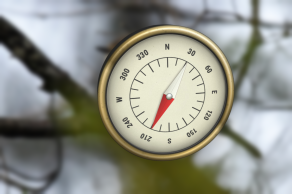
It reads 210; °
